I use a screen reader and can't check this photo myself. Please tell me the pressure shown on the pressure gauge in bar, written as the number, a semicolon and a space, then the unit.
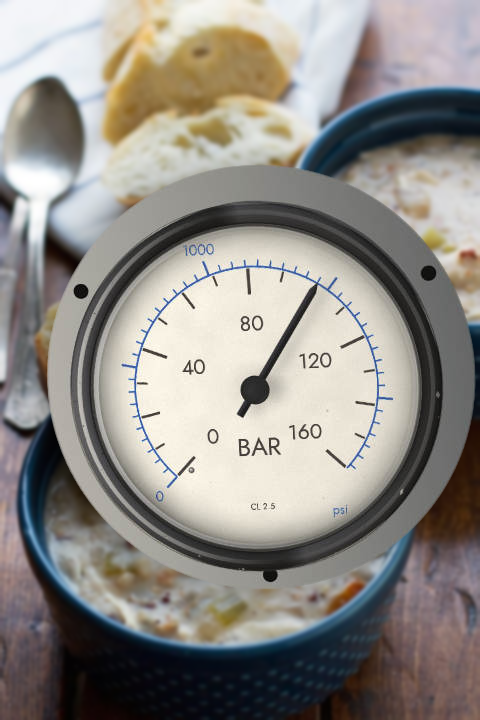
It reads 100; bar
